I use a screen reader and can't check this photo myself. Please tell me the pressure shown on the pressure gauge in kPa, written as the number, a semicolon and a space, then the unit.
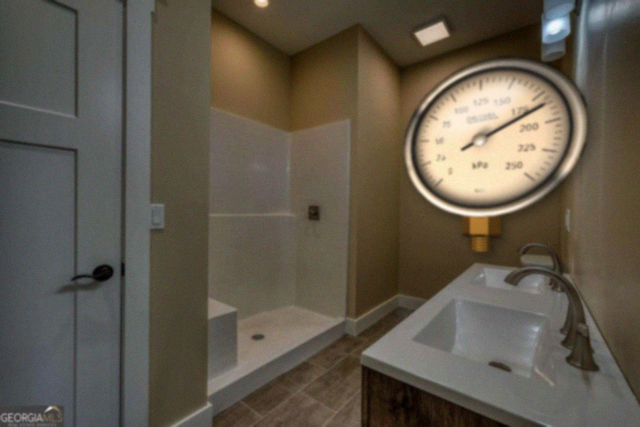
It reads 185; kPa
